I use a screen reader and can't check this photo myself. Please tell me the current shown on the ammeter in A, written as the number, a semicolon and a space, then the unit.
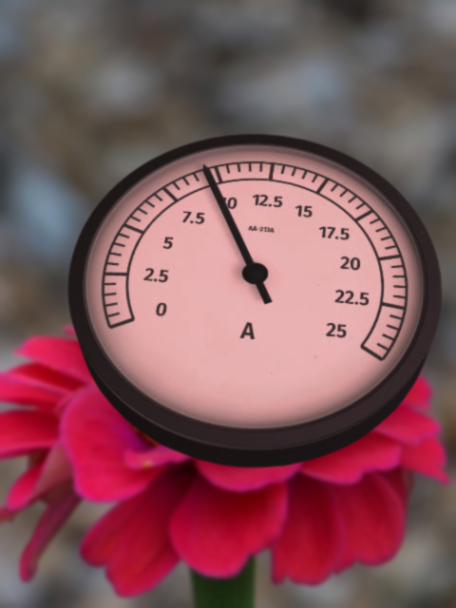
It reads 9.5; A
